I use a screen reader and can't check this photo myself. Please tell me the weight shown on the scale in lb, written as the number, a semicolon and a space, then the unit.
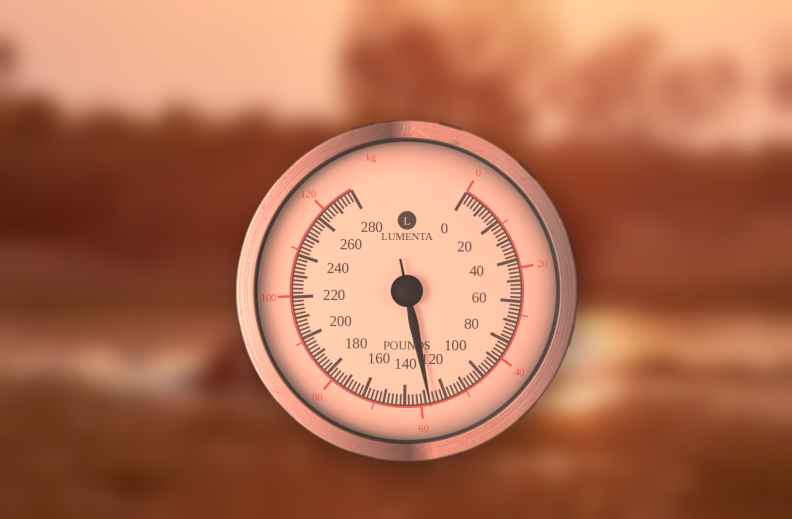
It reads 128; lb
